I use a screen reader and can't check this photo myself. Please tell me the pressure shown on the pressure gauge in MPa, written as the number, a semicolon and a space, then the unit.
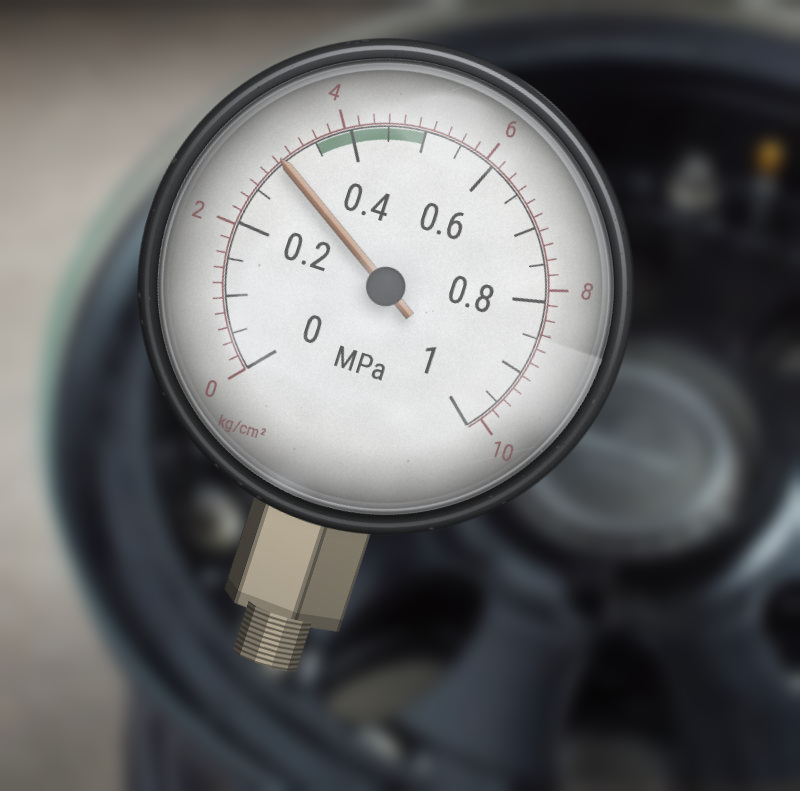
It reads 0.3; MPa
